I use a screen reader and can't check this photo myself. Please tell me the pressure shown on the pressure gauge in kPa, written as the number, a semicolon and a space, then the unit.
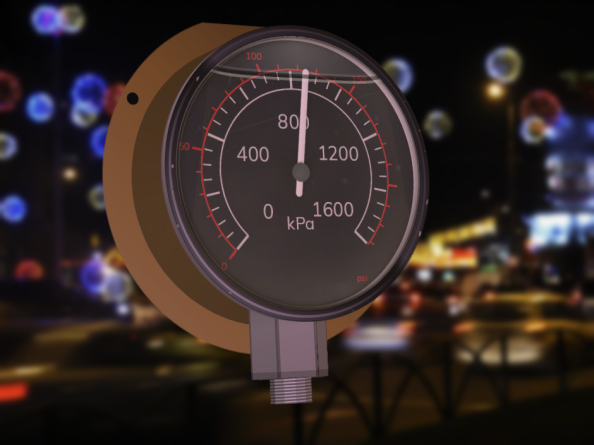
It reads 850; kPa
